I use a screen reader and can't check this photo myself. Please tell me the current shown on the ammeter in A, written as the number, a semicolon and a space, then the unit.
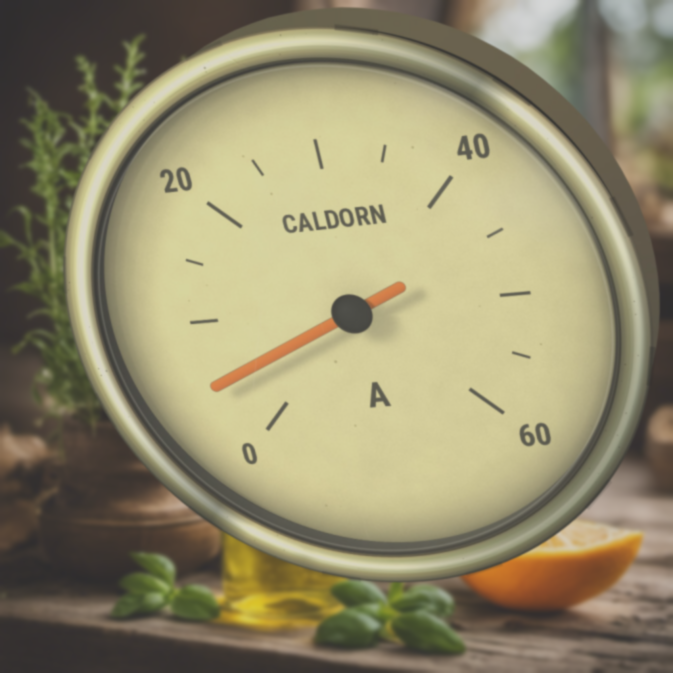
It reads 5; A
